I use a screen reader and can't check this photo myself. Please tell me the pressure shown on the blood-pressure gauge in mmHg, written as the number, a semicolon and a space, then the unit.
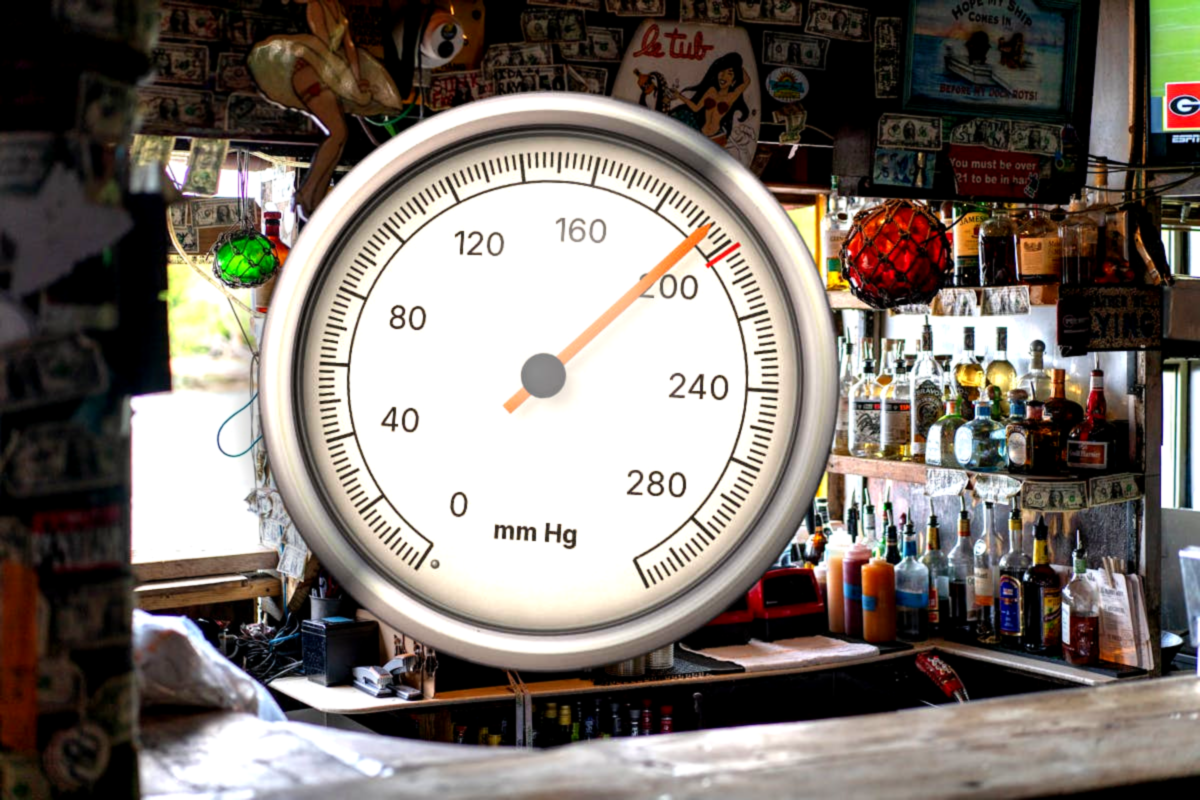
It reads 194; mmHg
